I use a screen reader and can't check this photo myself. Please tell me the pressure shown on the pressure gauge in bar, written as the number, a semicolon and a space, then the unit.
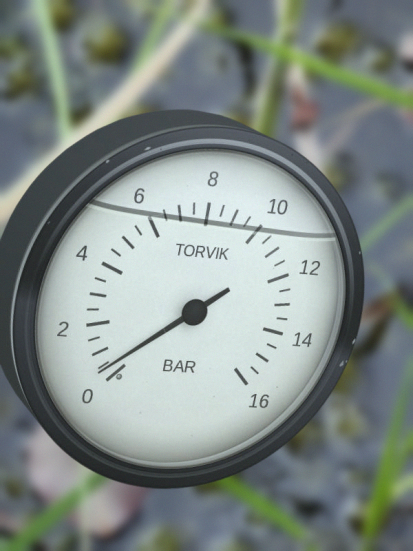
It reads 0.5; bar
